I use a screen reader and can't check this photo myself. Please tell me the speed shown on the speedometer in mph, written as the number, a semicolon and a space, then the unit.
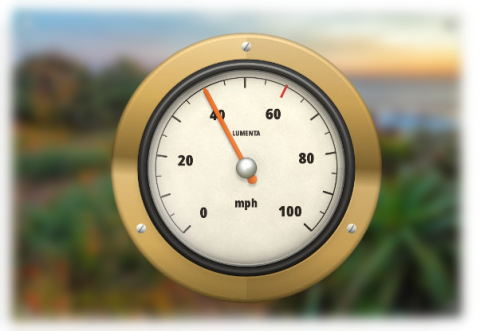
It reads 40; mph
